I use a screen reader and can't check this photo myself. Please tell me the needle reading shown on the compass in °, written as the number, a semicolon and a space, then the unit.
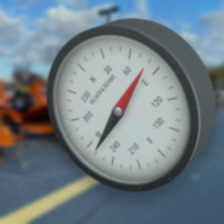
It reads 80; °
